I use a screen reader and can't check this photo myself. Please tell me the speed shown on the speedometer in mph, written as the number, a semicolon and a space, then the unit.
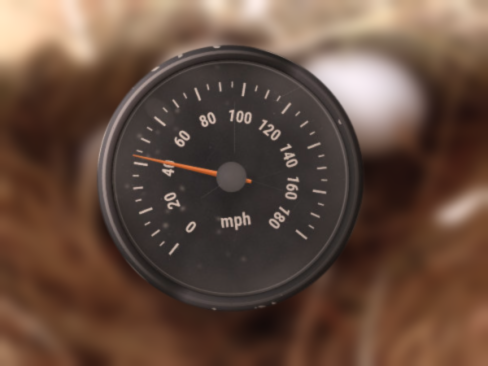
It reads 42.5; mph
